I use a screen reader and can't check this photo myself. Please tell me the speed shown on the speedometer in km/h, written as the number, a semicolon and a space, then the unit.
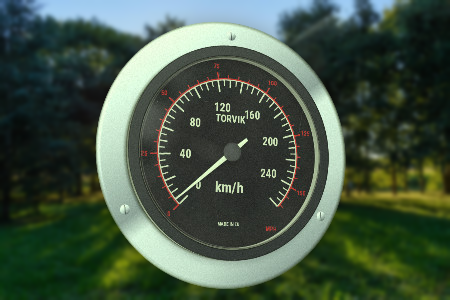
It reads 5; km/h
